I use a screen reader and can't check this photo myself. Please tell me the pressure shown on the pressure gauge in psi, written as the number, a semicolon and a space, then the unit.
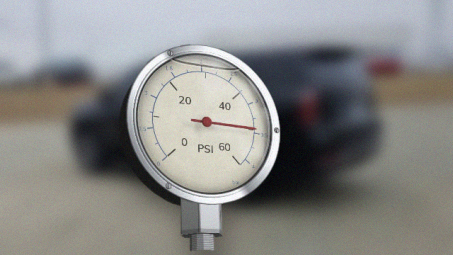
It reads 50; psi
